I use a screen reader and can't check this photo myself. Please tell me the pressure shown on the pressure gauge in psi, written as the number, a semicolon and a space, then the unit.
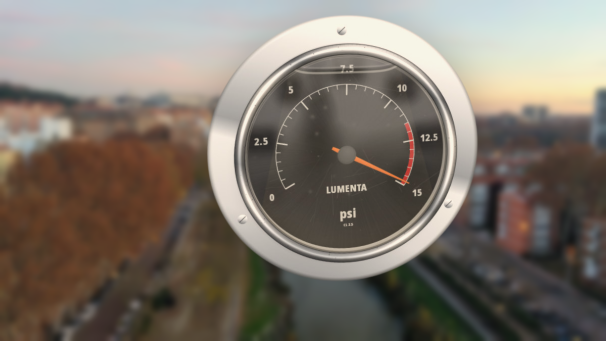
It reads 14.75; psi
